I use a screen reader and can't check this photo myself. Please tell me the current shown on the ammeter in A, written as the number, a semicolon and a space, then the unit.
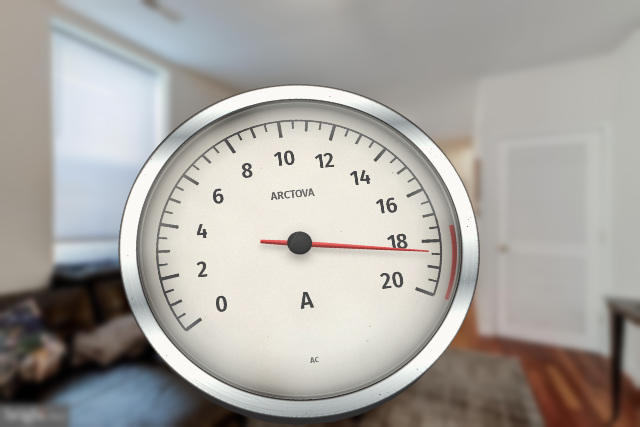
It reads 18.5; A
